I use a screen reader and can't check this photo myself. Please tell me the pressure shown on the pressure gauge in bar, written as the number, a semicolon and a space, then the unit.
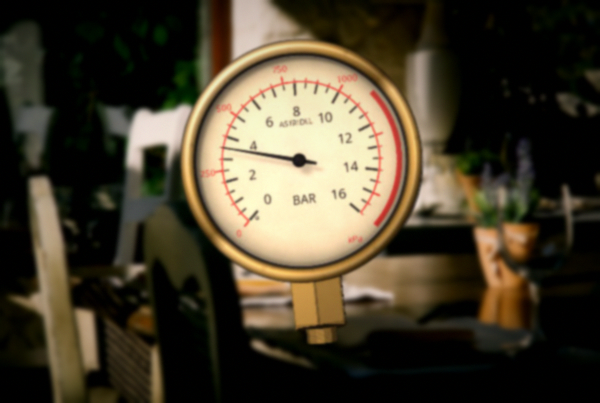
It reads 3.5; bar
